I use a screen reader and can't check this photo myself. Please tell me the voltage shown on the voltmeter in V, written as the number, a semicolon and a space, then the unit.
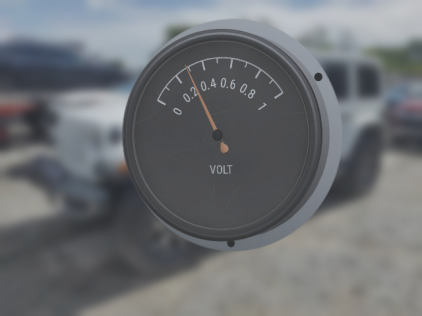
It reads 0.3; V
